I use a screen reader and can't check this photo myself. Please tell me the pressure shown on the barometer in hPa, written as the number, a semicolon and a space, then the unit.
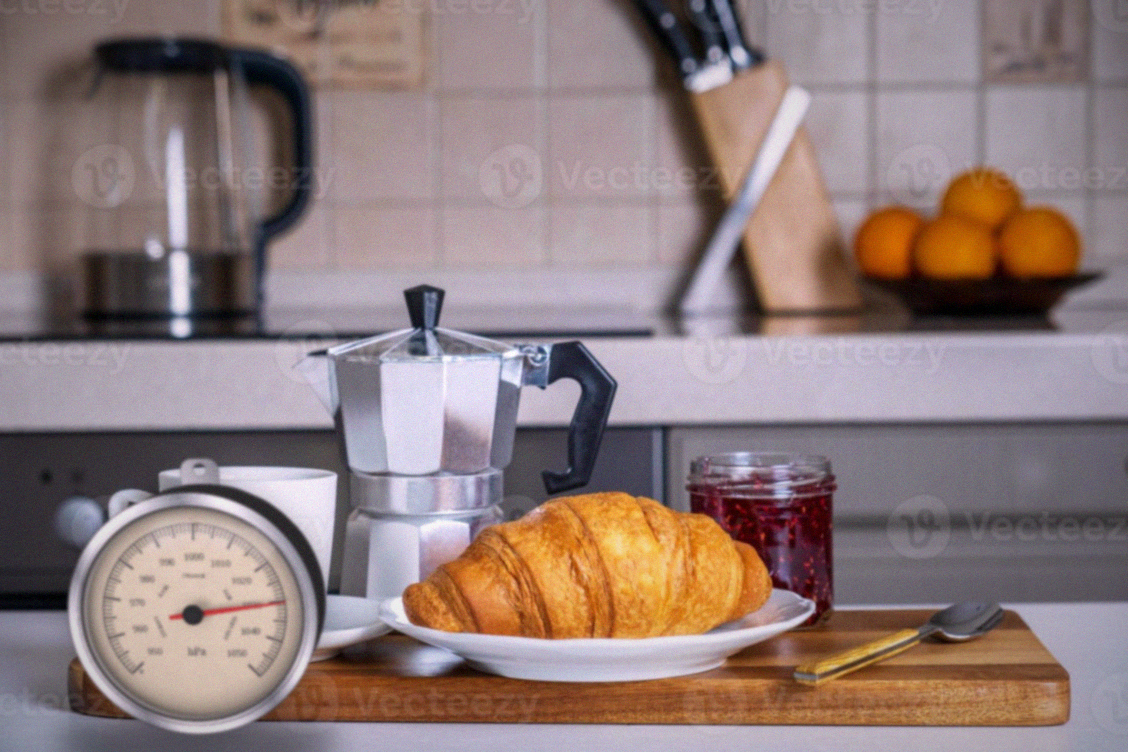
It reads 1030; hPa
